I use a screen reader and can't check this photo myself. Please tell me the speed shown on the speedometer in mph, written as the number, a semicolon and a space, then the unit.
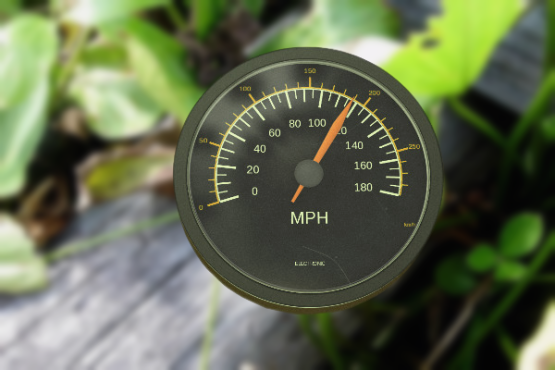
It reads 117.5; mph
